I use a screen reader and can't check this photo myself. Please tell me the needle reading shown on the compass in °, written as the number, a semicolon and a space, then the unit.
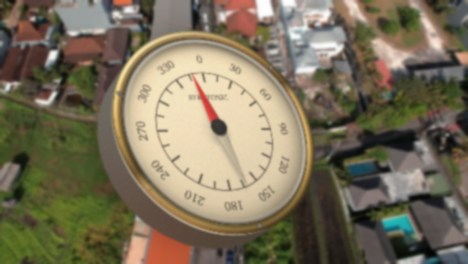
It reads 345; °
